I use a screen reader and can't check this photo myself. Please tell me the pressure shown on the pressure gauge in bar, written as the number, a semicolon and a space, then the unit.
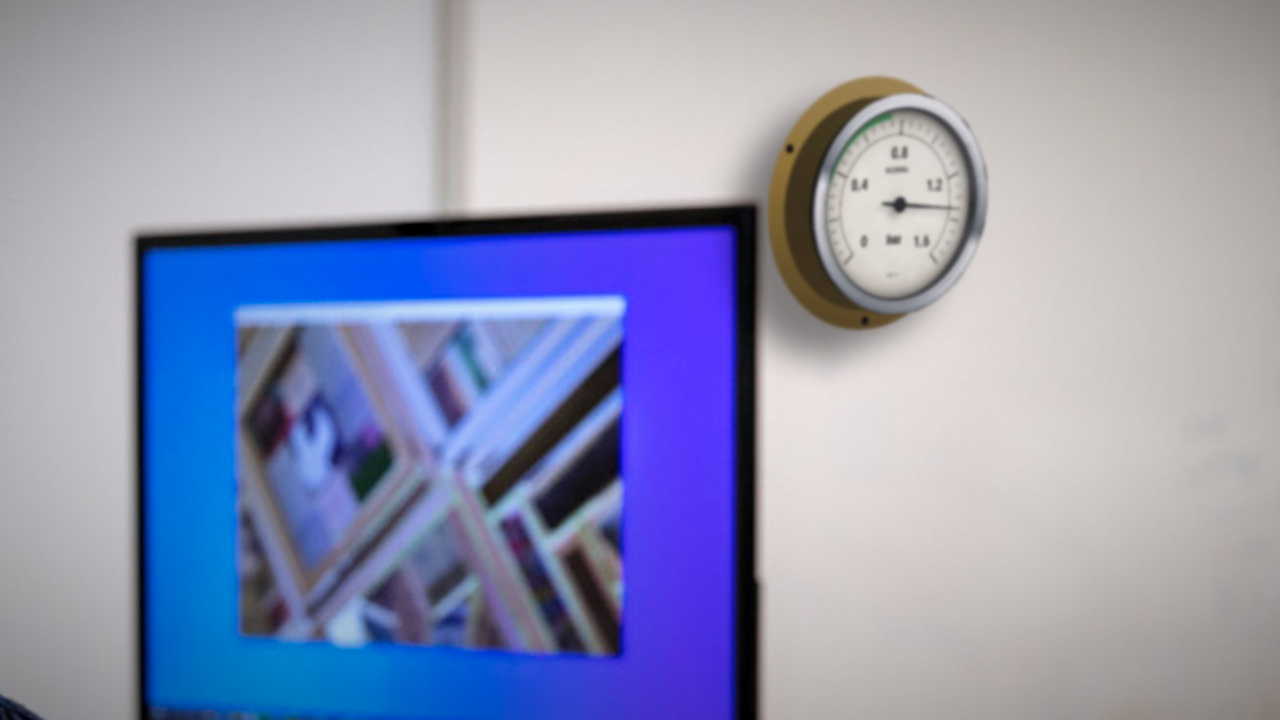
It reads 1.35; bar
